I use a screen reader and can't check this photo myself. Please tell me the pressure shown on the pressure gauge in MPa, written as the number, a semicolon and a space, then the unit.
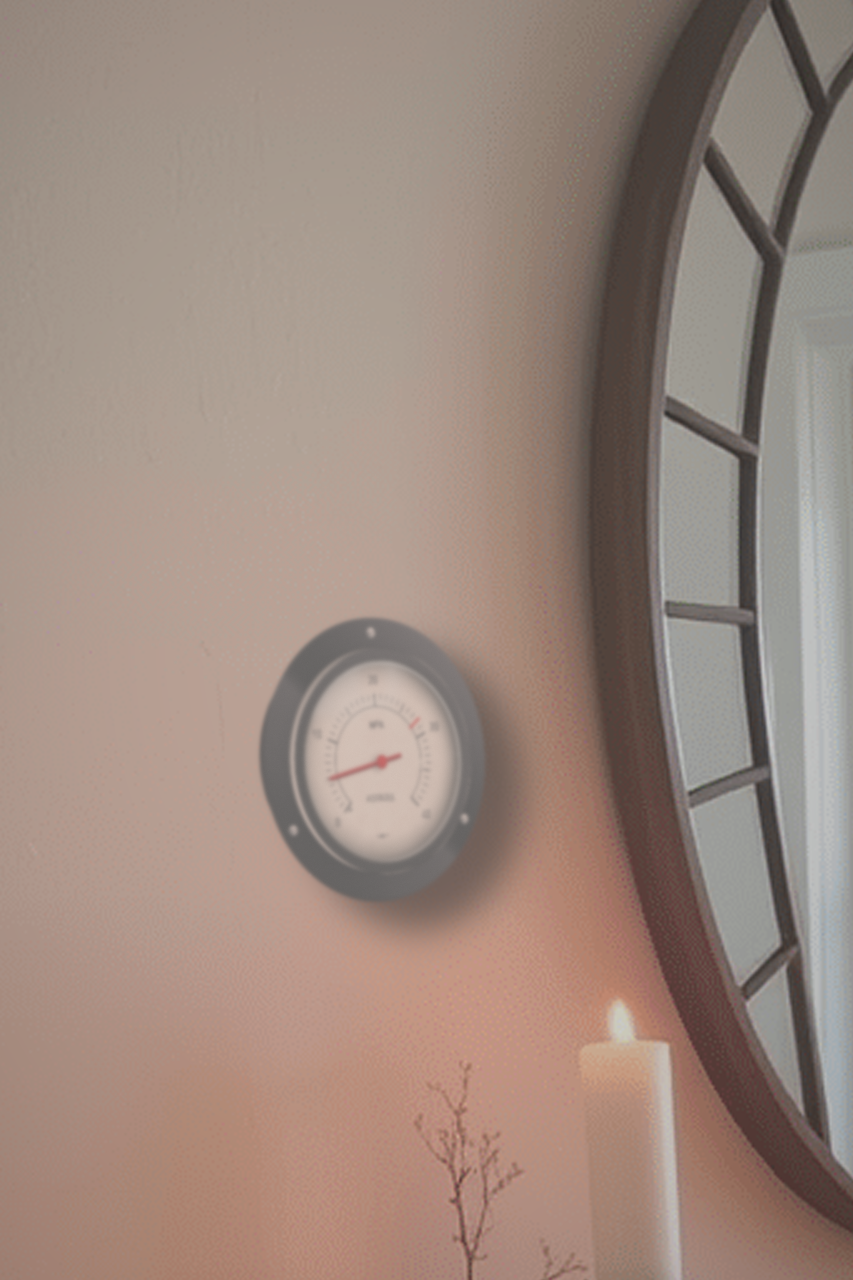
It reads 5; MPa
